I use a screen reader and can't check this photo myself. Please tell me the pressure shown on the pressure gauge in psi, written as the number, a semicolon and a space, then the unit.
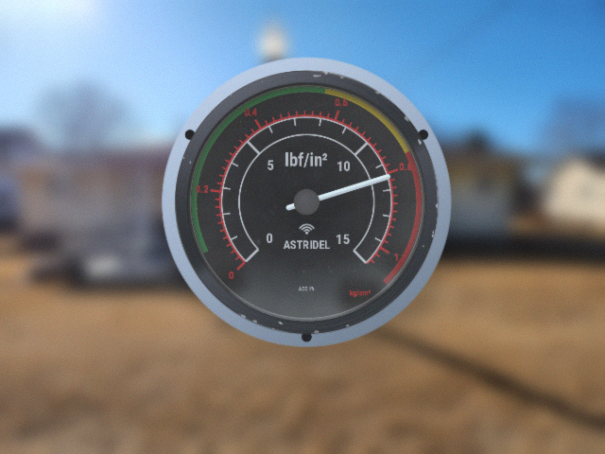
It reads 11.5; psi
